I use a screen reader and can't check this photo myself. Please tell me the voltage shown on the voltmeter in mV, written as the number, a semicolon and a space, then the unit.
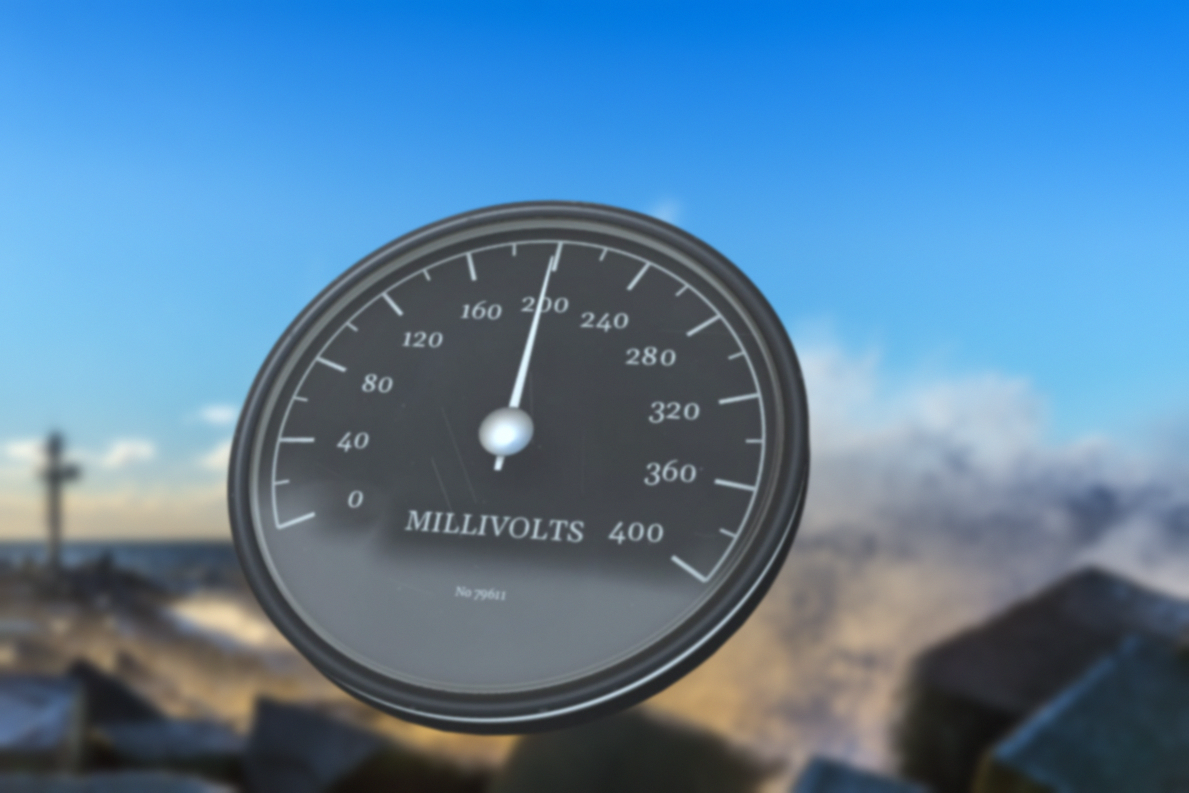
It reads 200; mV
